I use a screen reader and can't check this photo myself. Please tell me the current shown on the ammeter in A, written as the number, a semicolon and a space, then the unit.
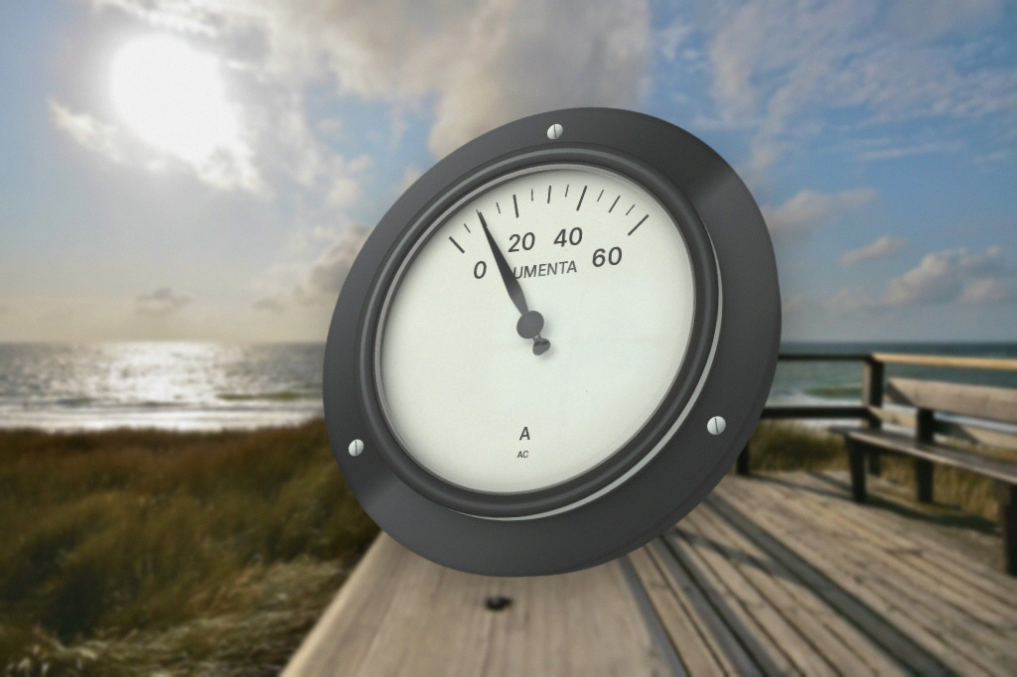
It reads 10; A
